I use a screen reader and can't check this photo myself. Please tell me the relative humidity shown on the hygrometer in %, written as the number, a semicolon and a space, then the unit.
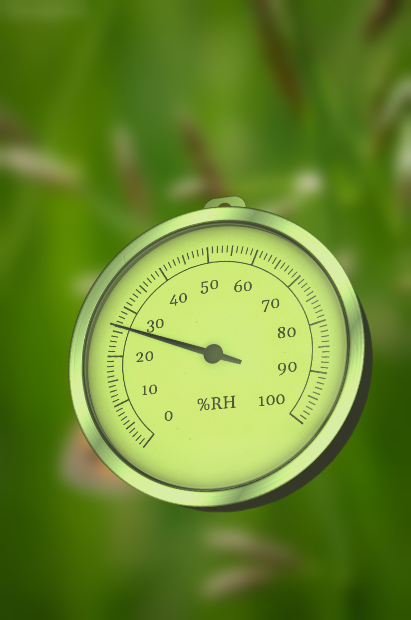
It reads 26; %
